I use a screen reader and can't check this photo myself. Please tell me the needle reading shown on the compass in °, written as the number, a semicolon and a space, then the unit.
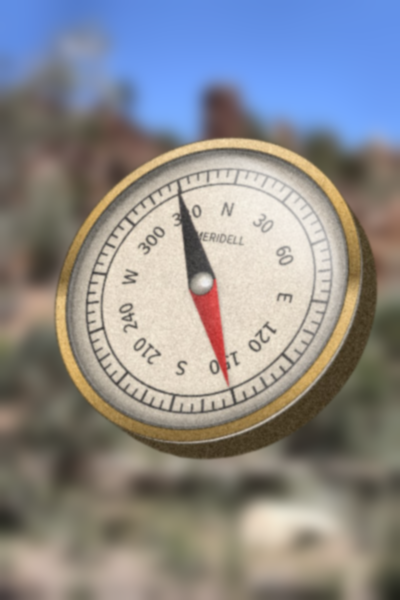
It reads 150; °
